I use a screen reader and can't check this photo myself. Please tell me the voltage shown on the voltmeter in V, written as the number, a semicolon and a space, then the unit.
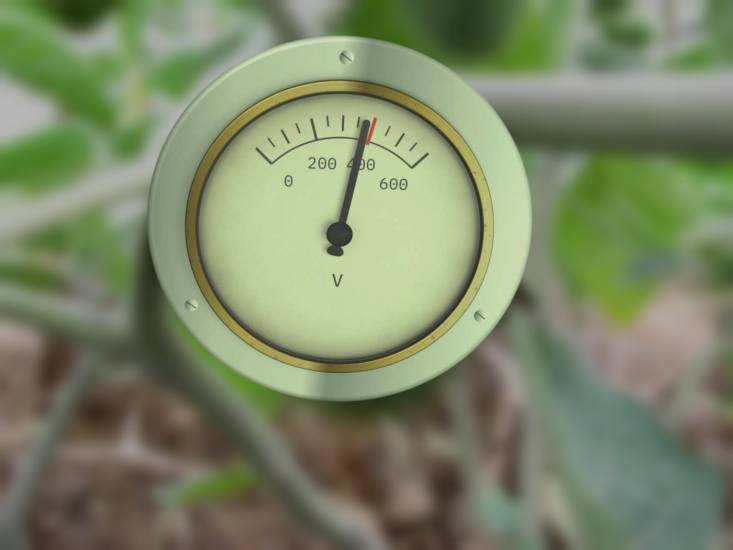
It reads 375; V
